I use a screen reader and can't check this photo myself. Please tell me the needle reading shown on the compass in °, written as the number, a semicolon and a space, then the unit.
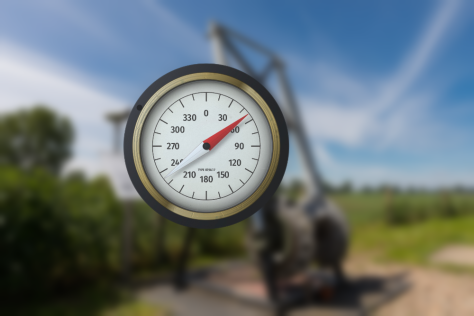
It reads 52.5; °
